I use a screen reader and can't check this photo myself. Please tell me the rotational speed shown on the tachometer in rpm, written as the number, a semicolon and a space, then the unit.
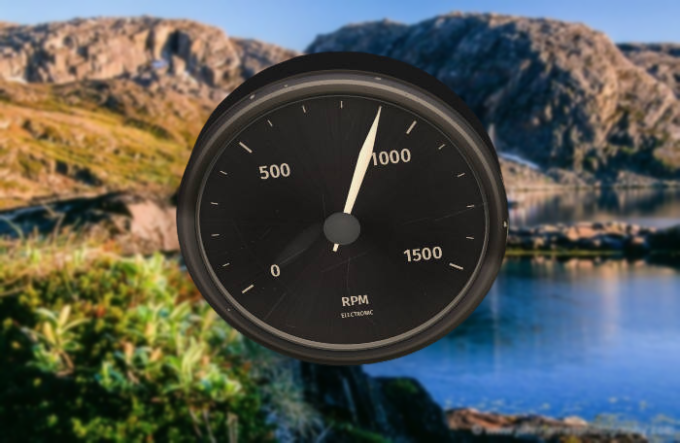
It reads 900; rpm
